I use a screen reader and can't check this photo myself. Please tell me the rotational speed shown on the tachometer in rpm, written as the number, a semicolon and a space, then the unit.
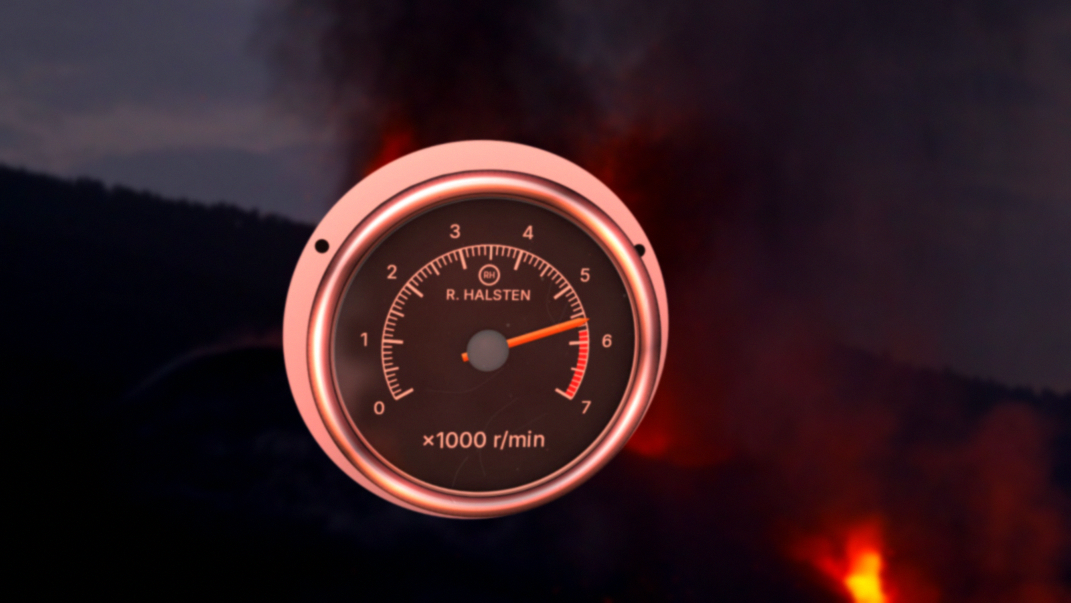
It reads 5600; rpm
